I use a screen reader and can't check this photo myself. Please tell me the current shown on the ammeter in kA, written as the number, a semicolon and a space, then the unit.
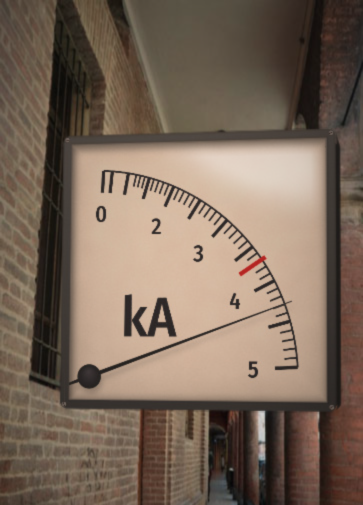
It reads 4.3; kA
